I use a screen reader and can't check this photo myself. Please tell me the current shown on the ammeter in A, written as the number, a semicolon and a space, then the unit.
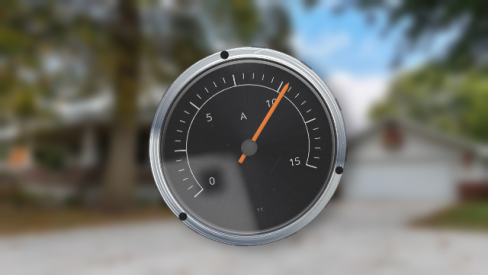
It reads 10.25; A
